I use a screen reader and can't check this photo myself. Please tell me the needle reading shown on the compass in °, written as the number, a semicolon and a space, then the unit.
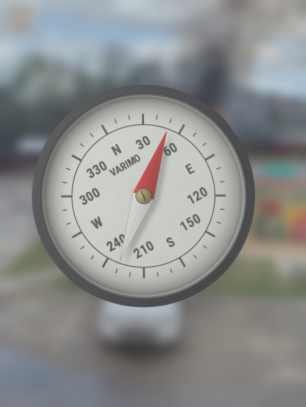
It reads 50; °
